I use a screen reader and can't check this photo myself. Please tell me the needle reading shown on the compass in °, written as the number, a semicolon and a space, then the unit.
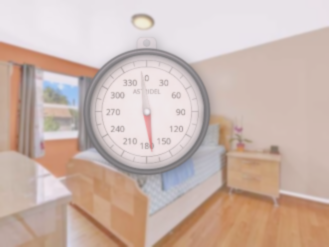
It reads 172.5; °
